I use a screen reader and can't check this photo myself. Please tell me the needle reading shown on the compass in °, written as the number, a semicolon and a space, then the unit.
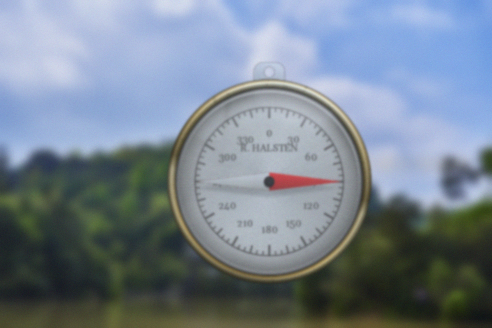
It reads 90; °
